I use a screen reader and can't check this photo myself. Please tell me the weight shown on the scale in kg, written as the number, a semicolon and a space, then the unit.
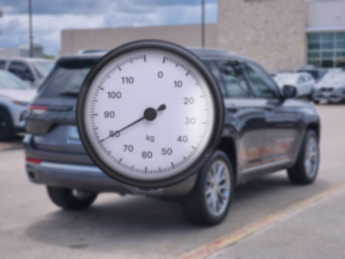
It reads 80; kg
